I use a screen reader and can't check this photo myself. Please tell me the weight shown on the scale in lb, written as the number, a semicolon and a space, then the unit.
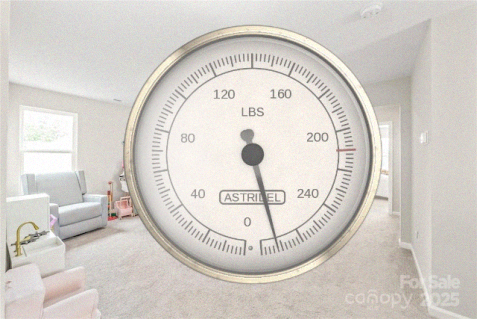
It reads 272; lb
